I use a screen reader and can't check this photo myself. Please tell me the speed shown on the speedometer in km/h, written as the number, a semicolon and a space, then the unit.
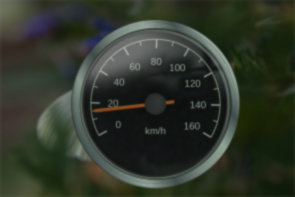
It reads 15; km/h
